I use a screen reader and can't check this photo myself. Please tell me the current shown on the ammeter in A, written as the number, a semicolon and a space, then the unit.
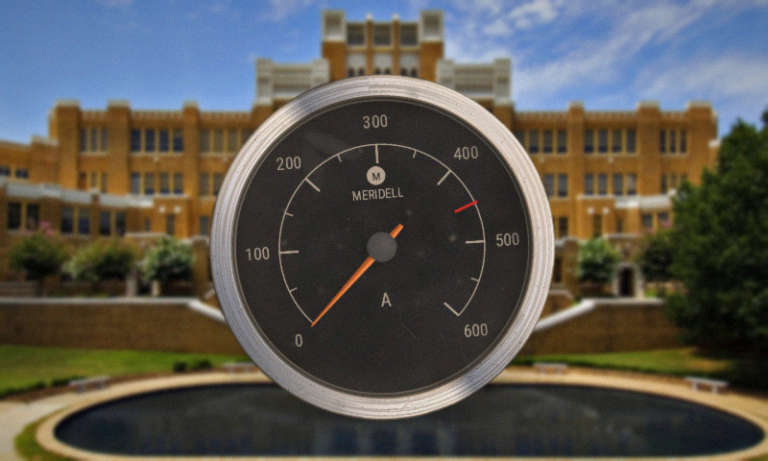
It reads 0; A
